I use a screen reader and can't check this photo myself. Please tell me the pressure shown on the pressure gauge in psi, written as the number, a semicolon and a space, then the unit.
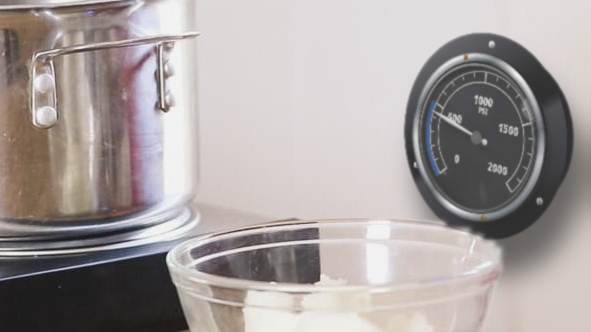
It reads 450; psi
